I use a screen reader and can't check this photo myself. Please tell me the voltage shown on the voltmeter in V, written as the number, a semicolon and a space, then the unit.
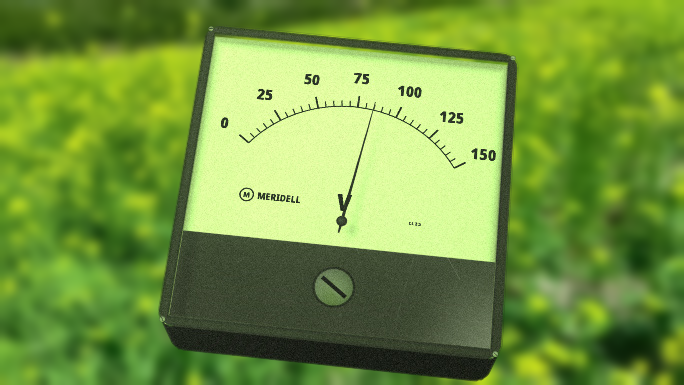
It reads 85; V
